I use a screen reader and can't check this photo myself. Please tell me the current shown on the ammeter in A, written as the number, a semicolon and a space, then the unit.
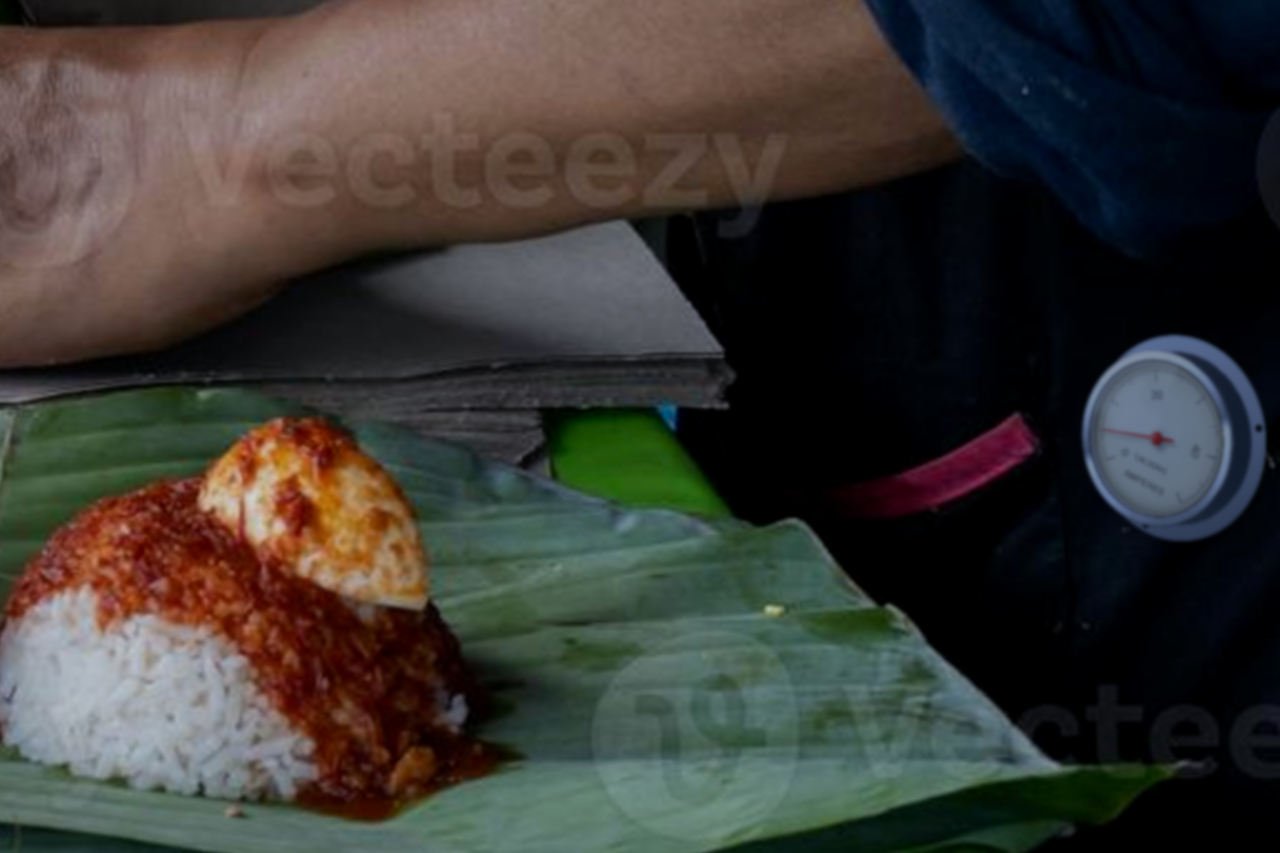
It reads 5; A
